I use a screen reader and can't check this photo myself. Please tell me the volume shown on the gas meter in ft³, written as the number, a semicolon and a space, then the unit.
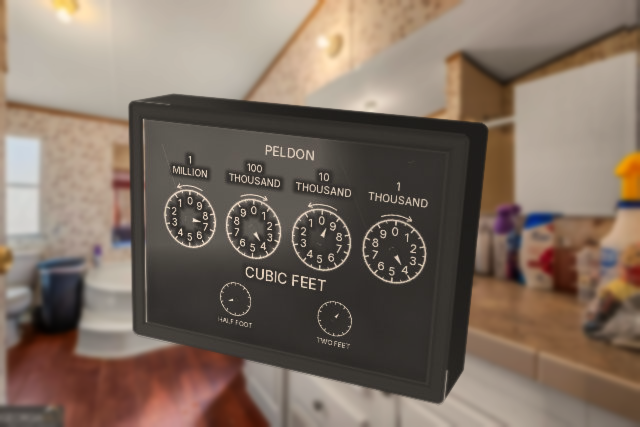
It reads 739400; ft³
